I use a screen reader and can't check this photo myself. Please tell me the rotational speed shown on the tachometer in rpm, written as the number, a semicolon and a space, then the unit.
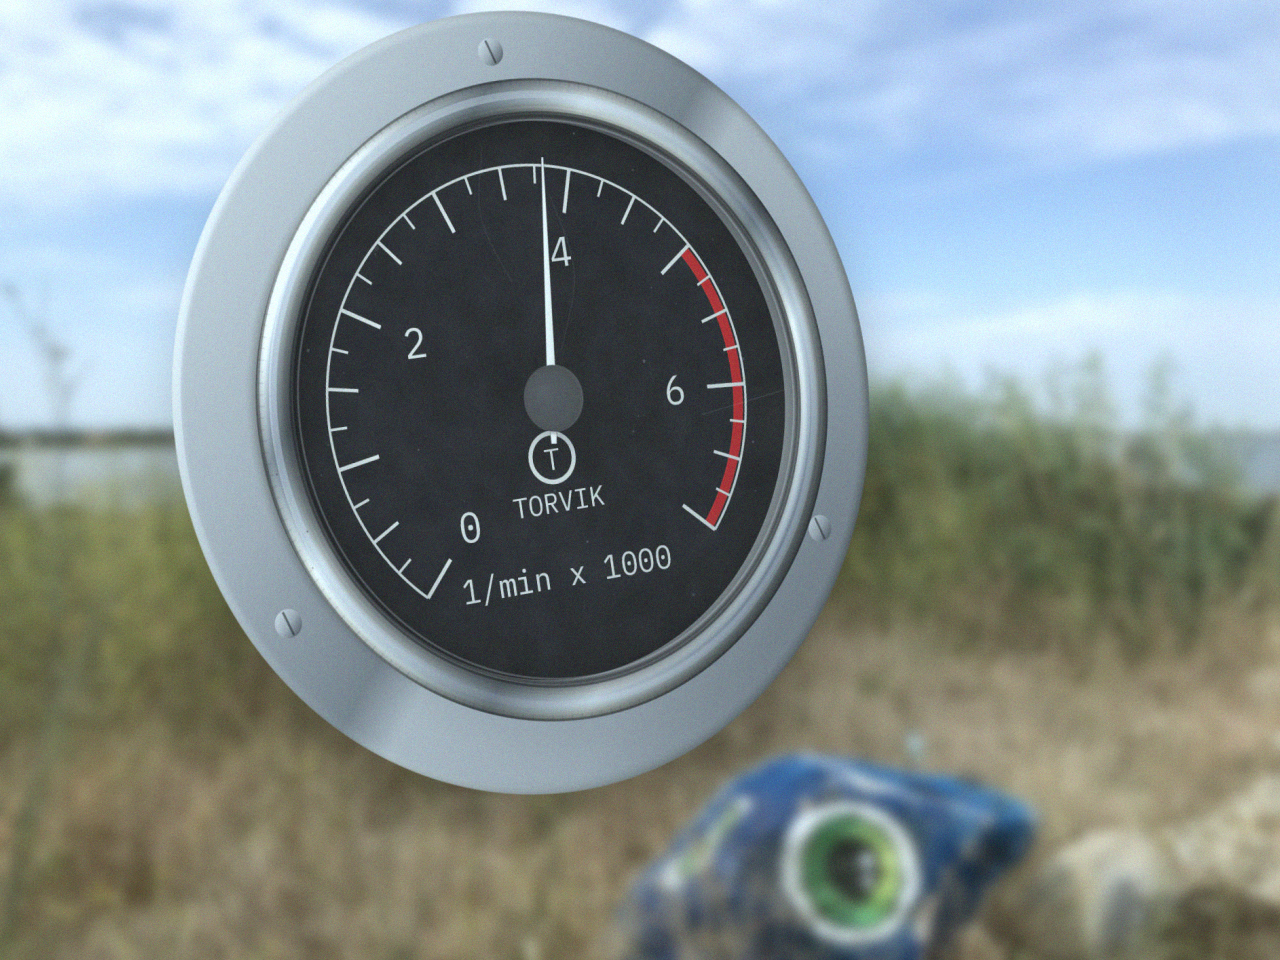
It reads 3750; rpm
